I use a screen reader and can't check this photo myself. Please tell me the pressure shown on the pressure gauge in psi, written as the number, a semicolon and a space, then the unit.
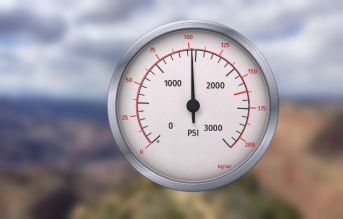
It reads 1450; psi
